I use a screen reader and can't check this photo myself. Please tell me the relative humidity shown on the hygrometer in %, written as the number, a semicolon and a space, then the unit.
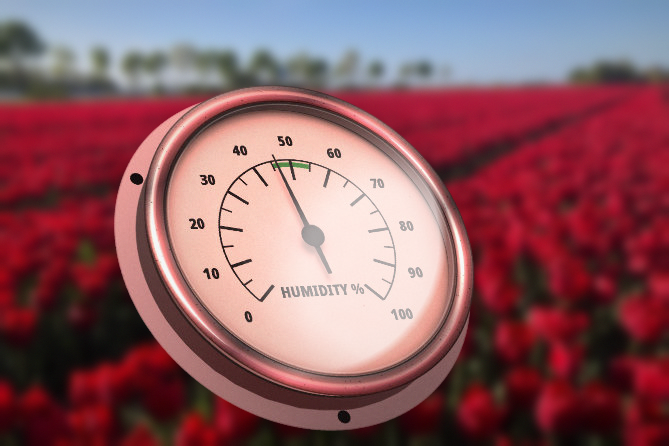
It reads 45; %
